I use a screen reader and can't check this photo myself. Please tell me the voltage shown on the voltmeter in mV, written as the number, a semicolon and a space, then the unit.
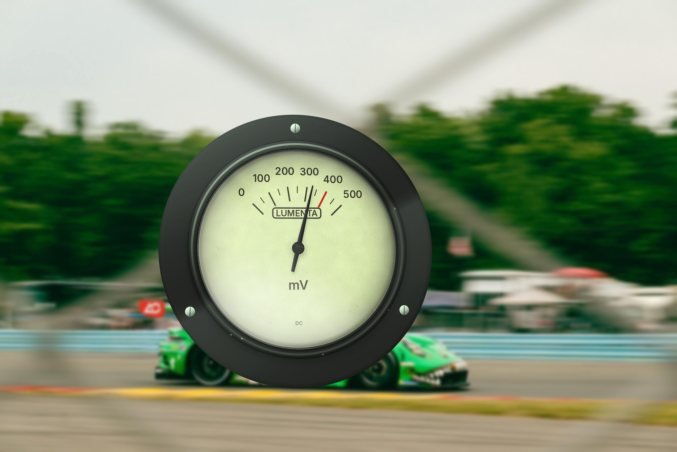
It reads 325; mV
